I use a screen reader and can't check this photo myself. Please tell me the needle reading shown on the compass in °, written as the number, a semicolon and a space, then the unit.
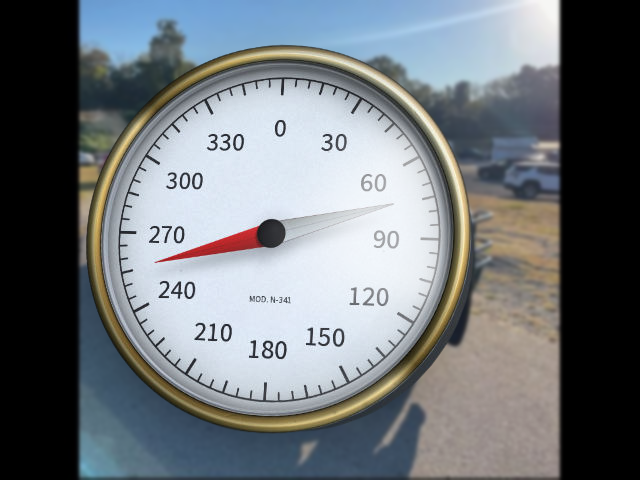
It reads 255; °
